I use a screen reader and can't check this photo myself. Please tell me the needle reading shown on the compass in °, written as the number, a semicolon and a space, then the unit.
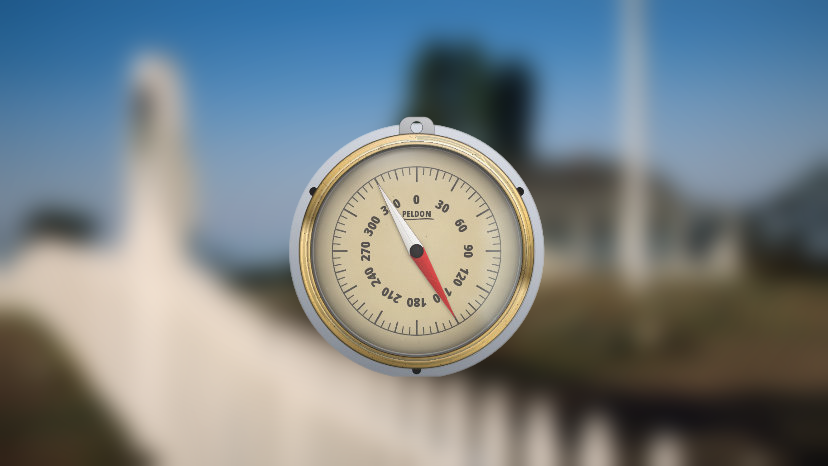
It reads 150; °
